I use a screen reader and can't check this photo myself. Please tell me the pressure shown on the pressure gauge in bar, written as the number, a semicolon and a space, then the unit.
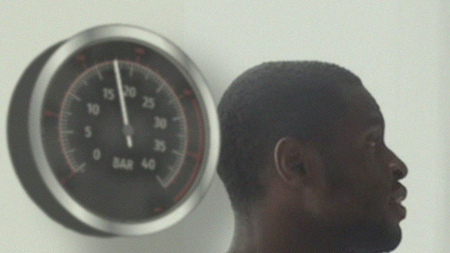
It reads 17.5; bar
